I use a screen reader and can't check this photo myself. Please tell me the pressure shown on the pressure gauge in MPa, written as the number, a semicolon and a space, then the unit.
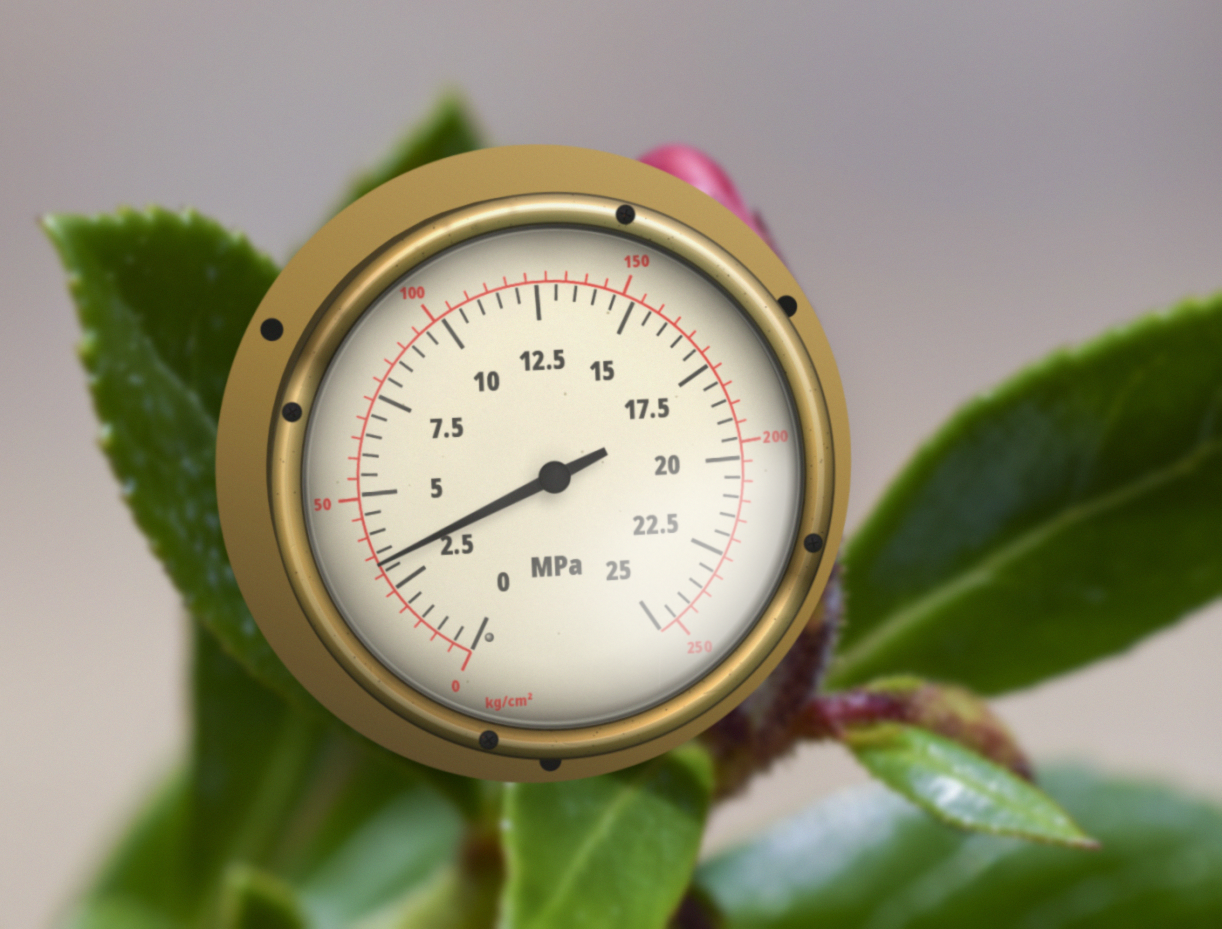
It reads 3.25; MPa
